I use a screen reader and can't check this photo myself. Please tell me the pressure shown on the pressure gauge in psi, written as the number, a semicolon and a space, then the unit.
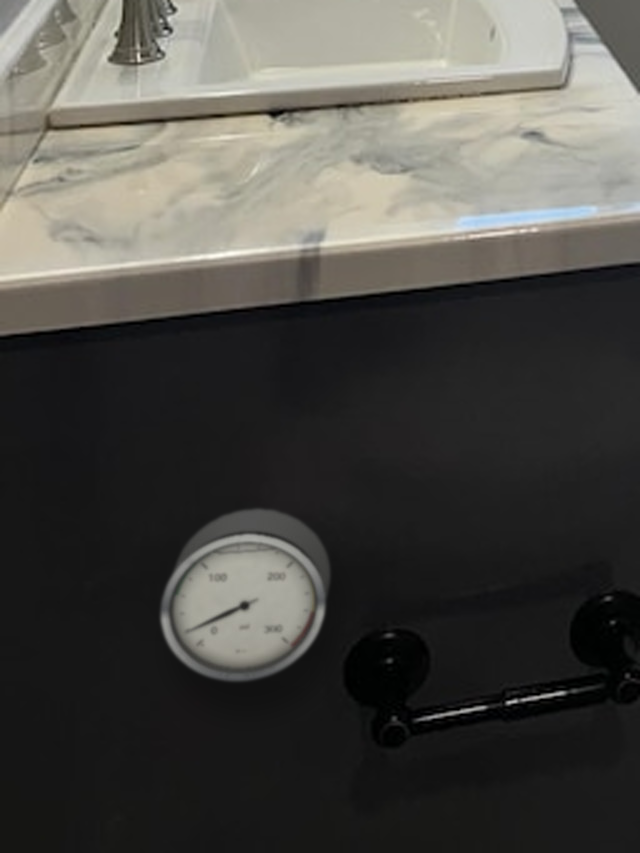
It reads 20; psi
